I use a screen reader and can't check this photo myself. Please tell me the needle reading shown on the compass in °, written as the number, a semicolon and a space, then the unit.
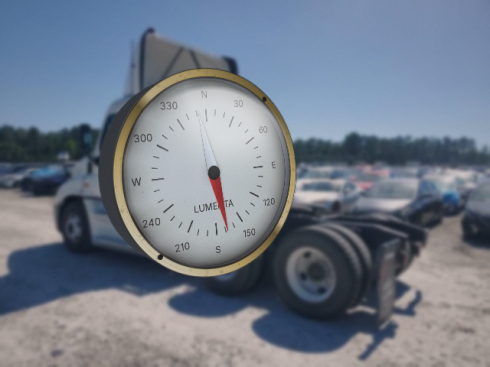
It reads 170; °
